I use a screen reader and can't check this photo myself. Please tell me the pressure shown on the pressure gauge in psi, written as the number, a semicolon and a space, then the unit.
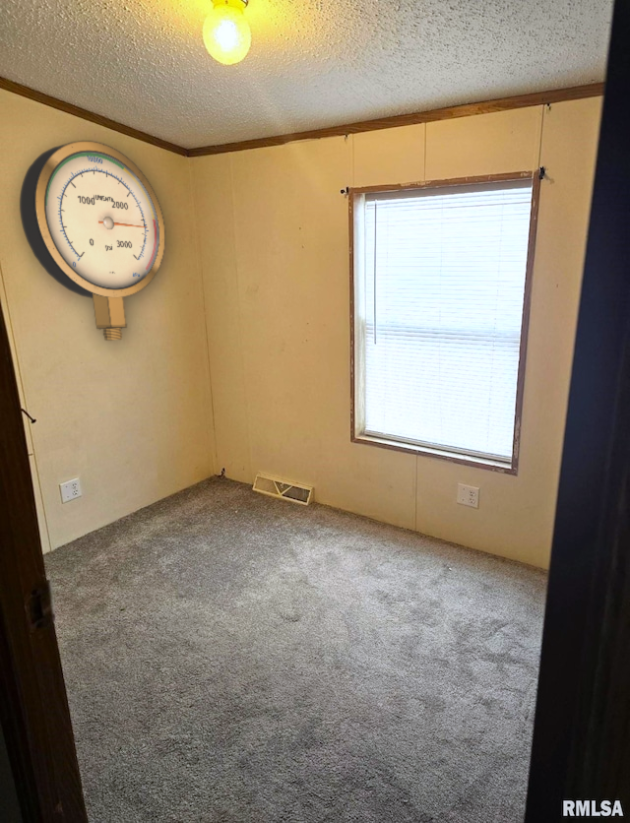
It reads 2500; psi
